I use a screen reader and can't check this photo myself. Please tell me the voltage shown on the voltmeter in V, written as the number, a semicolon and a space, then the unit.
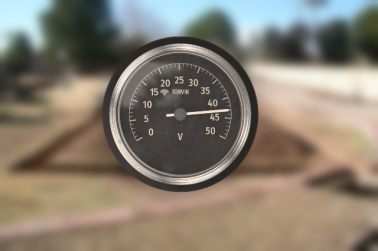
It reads 43; V
